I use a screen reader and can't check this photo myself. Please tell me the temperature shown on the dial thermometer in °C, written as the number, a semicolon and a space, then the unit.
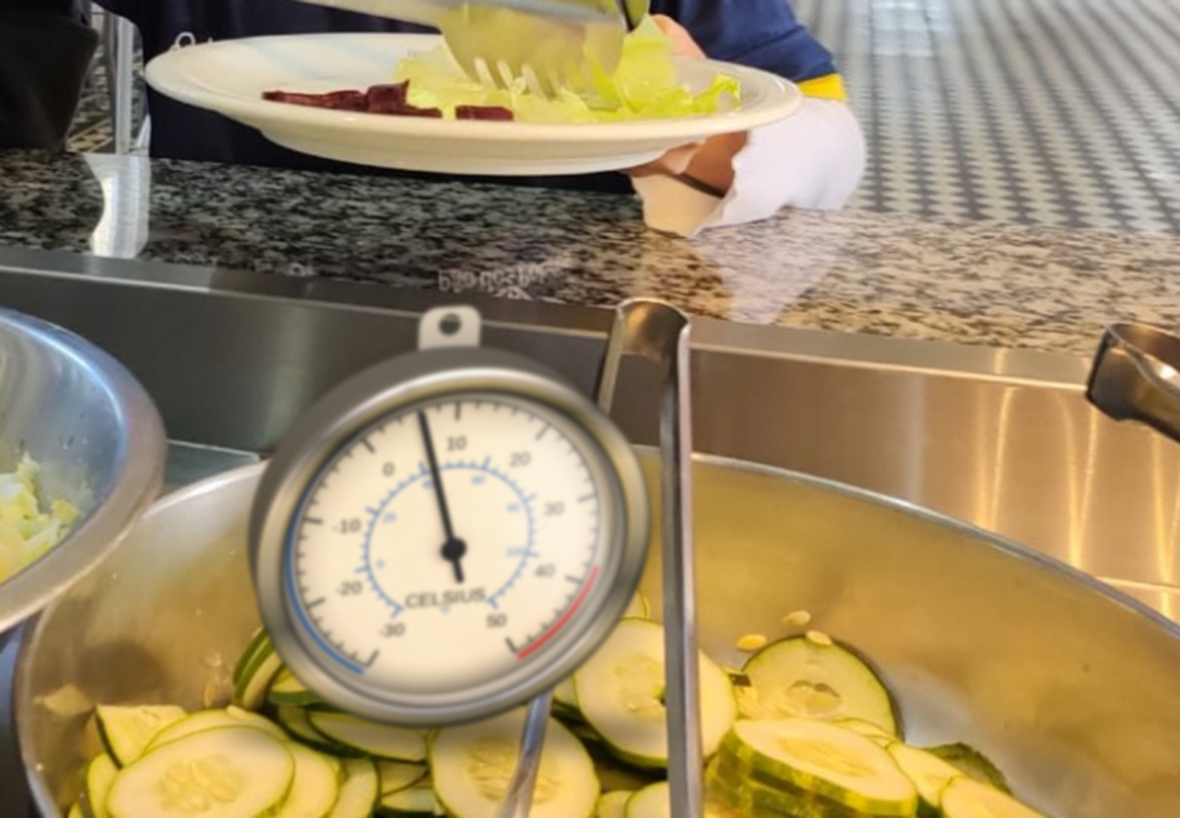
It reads 6; °C
